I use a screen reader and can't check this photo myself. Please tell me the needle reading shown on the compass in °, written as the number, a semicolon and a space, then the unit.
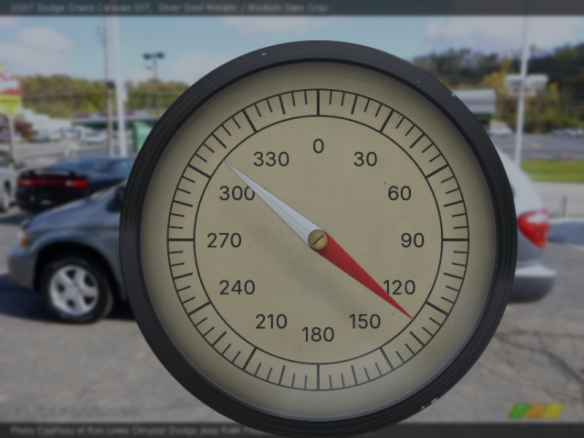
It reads 130; °
